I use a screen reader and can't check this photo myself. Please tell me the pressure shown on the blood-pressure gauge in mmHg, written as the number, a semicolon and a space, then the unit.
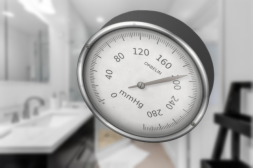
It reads 190; mmHg
